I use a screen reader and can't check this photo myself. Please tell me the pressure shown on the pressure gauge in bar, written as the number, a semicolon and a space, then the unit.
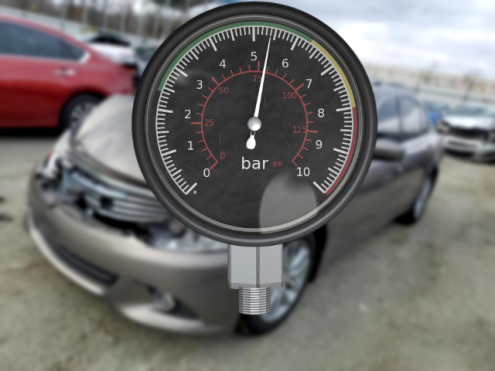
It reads 5.4; bar
